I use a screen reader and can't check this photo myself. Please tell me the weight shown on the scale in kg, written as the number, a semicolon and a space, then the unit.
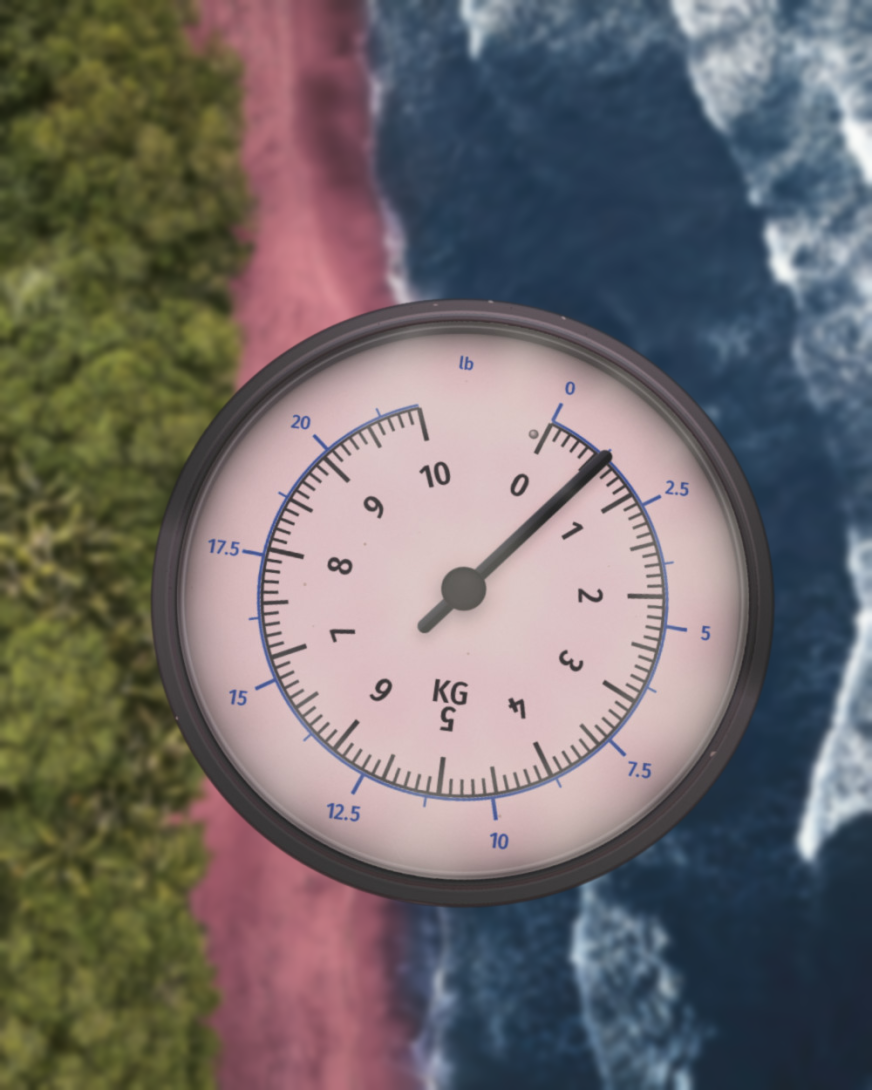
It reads 0.6; kg
